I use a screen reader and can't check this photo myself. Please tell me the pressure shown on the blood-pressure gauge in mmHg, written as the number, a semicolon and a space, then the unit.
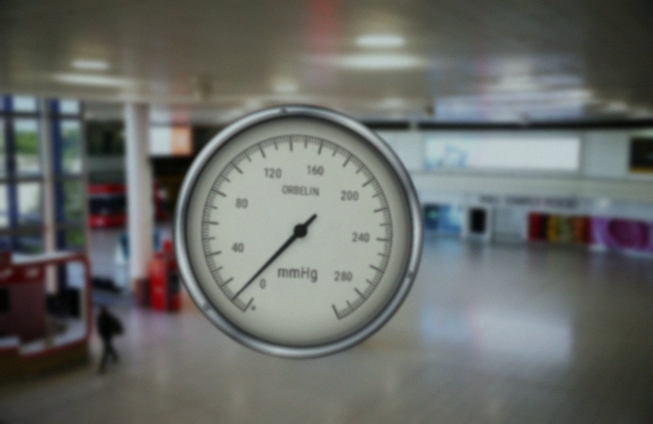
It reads 10; mmHg
